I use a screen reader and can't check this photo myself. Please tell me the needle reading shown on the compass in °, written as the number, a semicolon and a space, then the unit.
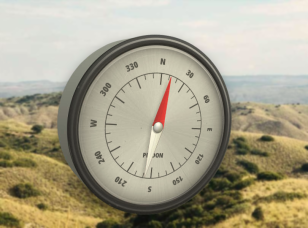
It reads 10; °
